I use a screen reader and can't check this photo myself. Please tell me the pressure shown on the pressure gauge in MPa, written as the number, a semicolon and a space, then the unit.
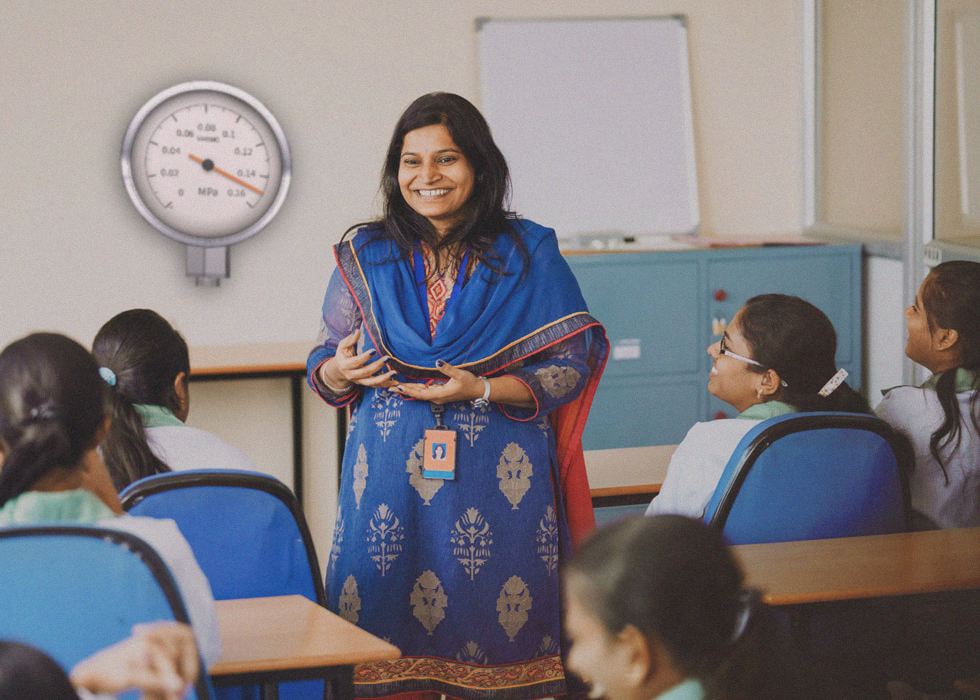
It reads 0.15; MPa
